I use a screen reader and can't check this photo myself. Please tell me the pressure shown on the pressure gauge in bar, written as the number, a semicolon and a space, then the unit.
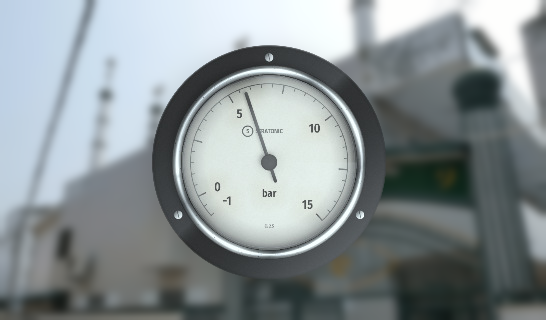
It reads 5.75; bar
